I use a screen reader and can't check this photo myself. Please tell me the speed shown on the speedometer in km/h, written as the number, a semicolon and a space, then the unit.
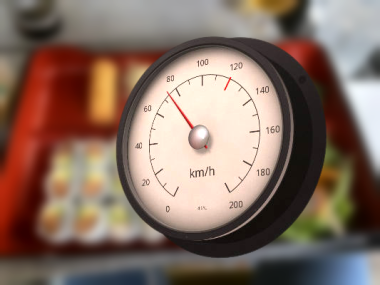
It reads 75; km/h
